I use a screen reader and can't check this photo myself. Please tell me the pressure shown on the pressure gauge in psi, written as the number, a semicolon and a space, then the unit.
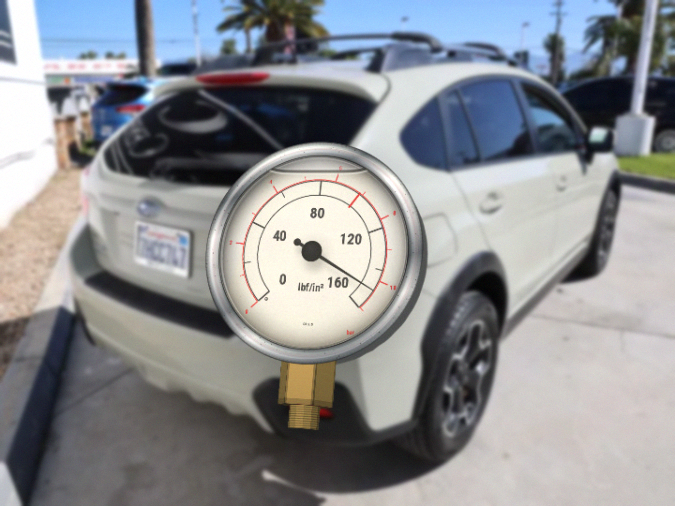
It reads 150; psi
